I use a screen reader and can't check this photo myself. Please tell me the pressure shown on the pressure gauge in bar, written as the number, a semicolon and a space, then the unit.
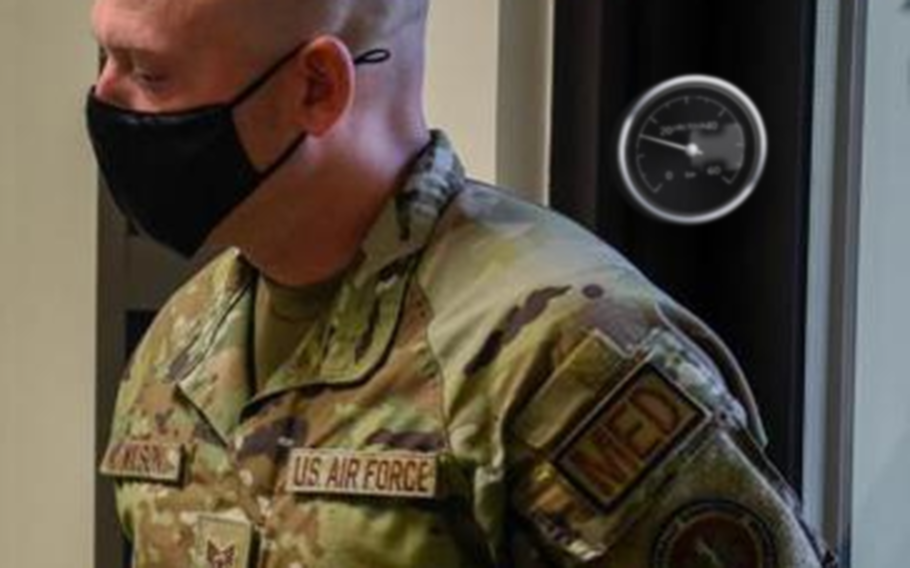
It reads 15; bar
